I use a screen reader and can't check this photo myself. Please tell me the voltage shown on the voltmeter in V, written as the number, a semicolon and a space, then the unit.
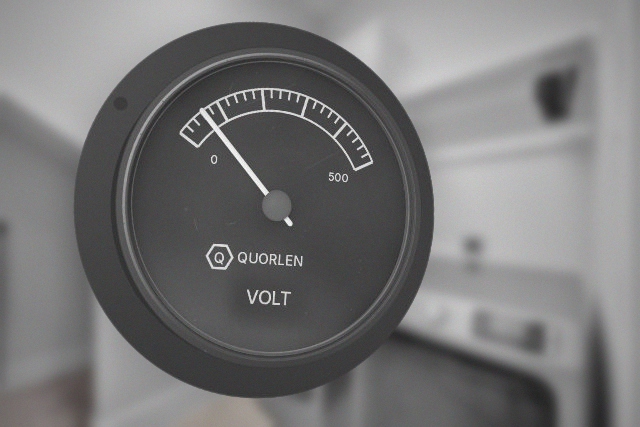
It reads 60; V
